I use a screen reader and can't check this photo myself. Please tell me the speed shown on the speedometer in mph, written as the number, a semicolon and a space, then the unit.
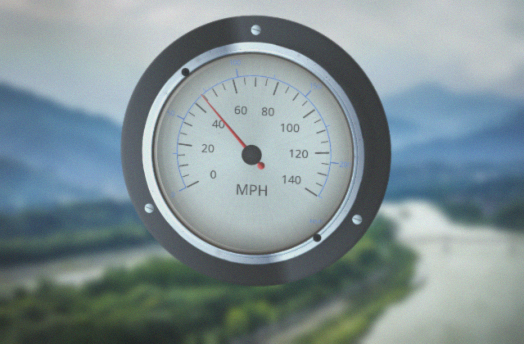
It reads 45; mph
